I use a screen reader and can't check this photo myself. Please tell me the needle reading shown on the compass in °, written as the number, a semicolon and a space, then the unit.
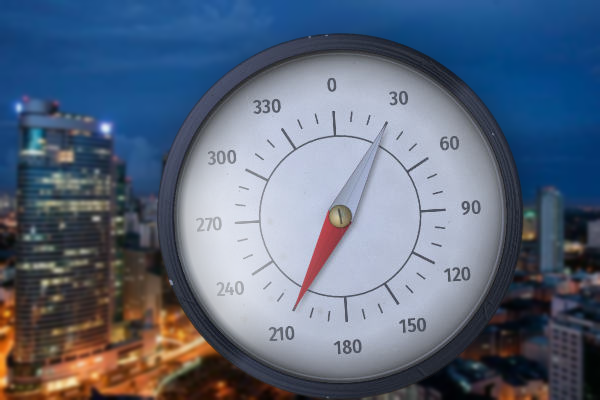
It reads 210; °
